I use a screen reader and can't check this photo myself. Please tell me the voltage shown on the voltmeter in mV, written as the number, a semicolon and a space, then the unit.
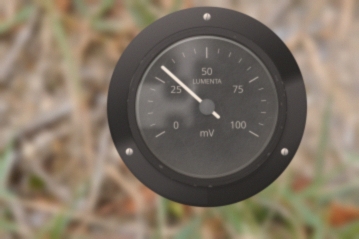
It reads 30; mV
